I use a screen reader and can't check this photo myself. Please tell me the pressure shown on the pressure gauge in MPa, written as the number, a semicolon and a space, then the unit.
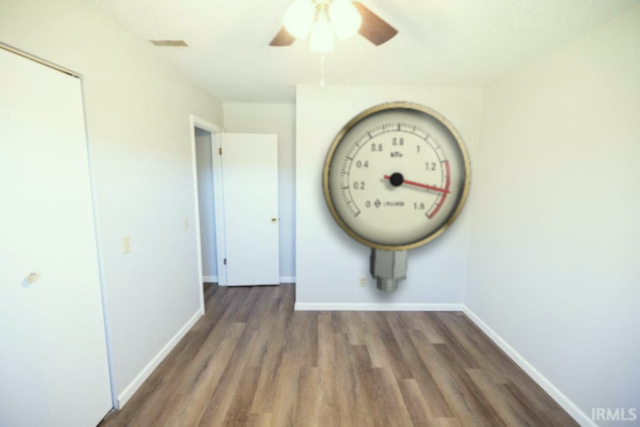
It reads 1.4; MPa
